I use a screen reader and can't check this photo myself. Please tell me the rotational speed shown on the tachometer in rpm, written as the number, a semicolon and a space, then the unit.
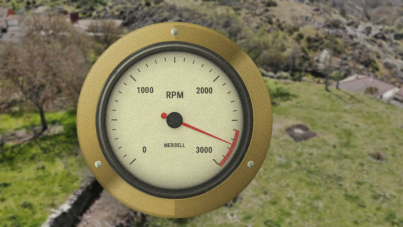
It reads 2750; rpm
